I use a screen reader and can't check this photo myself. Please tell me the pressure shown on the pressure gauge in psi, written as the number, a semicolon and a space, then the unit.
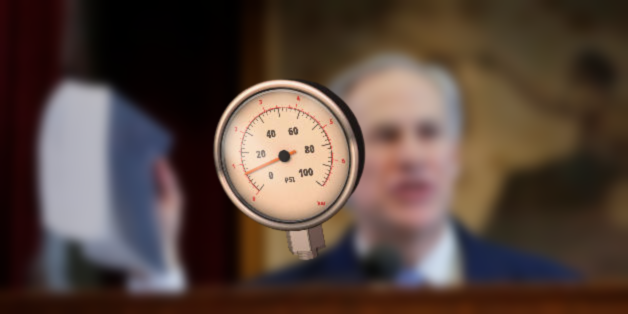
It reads 10; psi
